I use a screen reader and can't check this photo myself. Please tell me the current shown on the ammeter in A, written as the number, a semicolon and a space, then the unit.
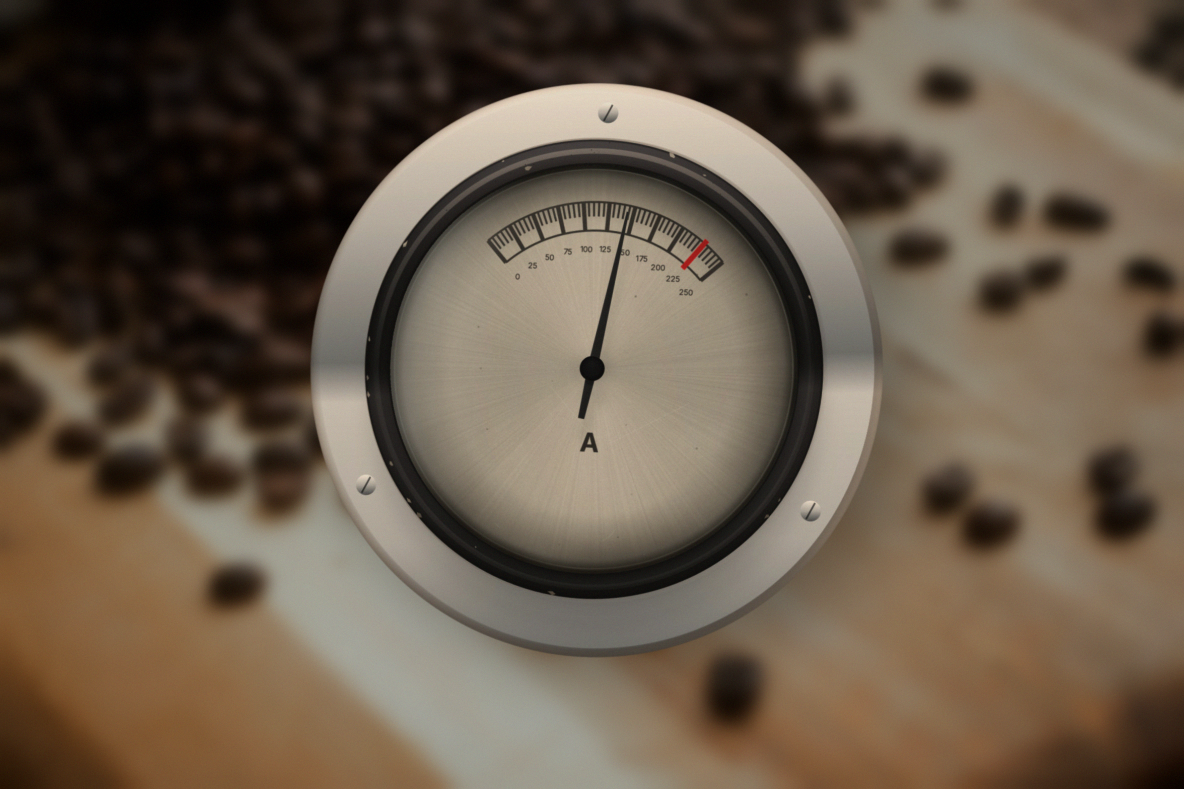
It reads 145; A
